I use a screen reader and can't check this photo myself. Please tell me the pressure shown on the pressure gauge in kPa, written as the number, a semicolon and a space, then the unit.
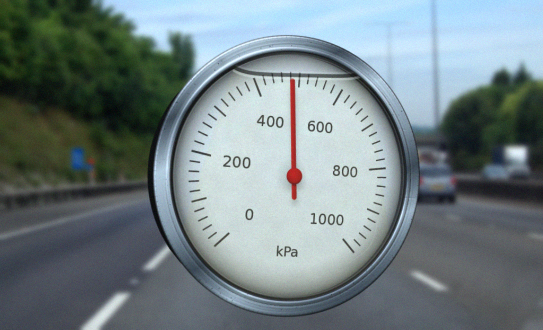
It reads 480; kPa
